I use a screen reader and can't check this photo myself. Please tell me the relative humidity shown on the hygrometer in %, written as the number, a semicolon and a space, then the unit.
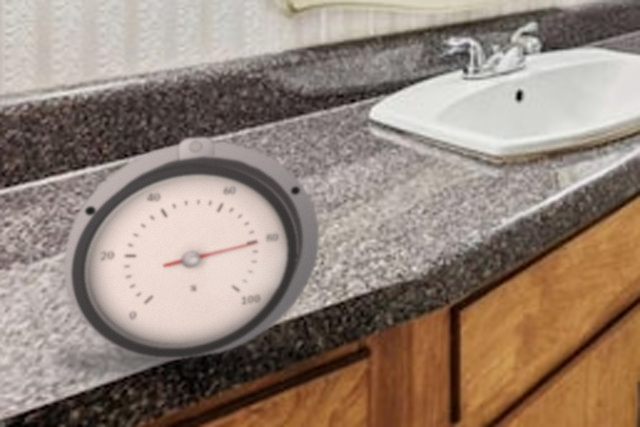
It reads 80; %
